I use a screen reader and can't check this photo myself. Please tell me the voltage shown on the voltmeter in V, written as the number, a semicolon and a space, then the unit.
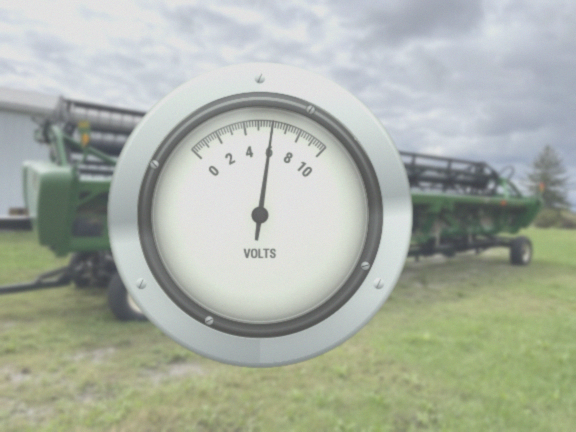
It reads 6; V
